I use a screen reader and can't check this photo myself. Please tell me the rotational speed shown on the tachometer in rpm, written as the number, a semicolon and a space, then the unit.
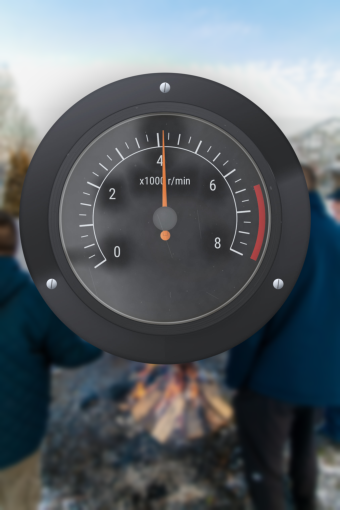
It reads 4125; rpm
